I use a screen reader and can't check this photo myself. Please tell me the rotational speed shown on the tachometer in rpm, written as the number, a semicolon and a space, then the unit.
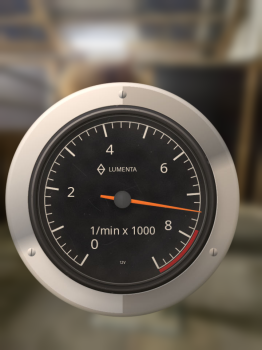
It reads 7400; rpm
